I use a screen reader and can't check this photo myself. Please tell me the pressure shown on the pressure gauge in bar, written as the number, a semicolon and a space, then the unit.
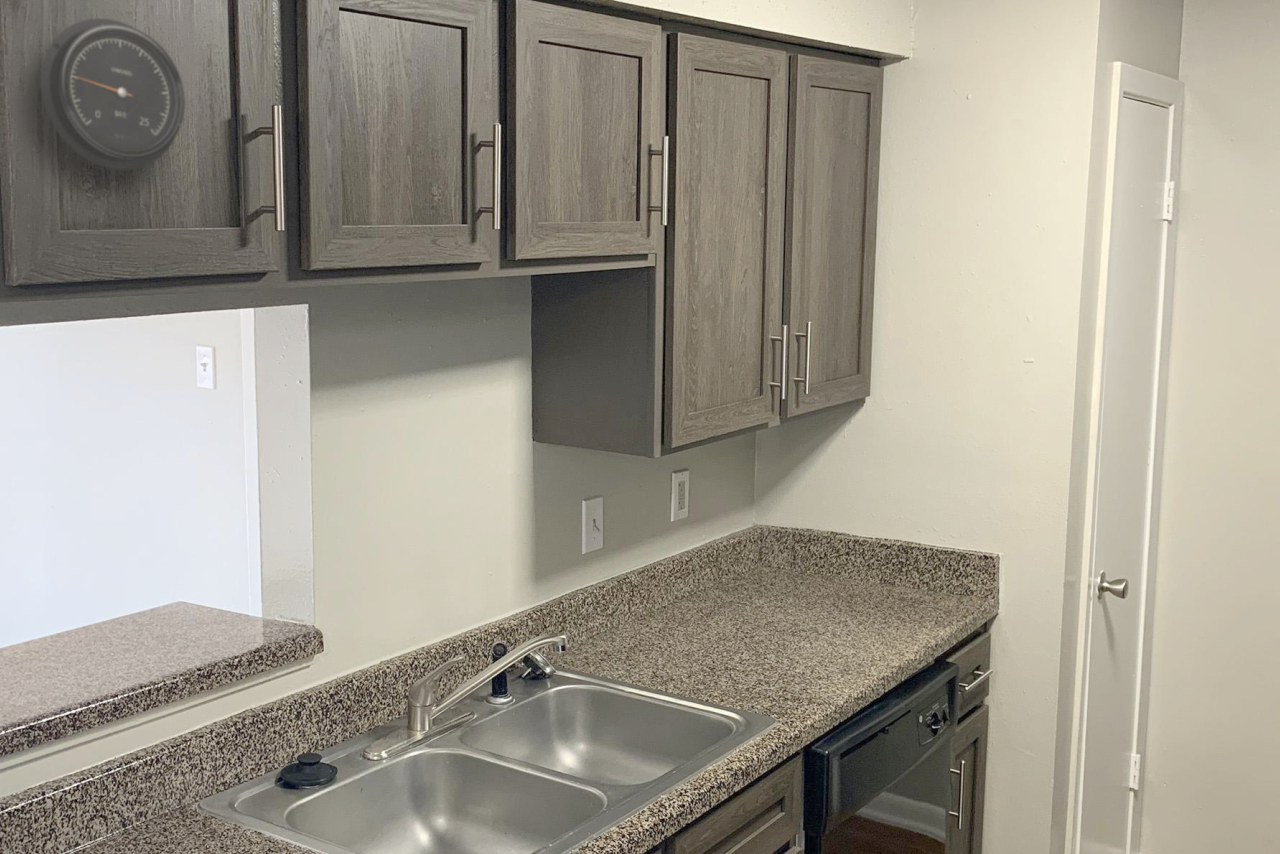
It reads 5; bar
